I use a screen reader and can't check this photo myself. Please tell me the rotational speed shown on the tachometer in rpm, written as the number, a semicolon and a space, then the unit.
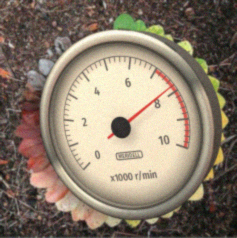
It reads 7800; rpm
